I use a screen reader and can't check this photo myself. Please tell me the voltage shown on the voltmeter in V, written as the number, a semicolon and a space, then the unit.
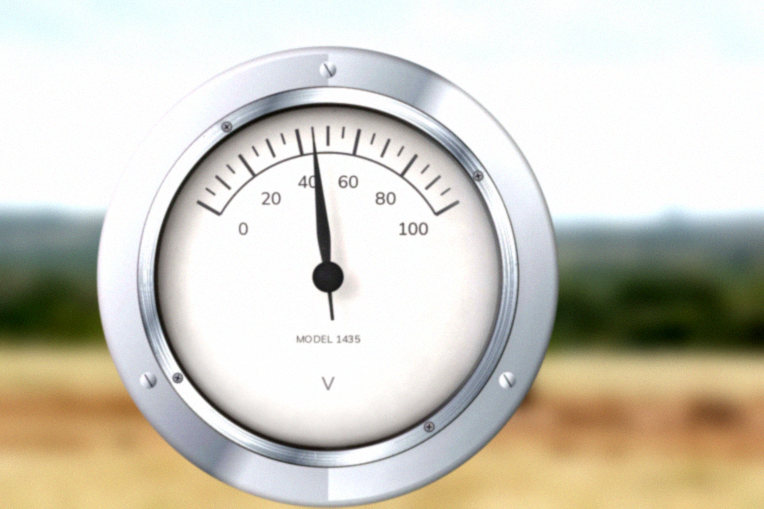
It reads 45; V
